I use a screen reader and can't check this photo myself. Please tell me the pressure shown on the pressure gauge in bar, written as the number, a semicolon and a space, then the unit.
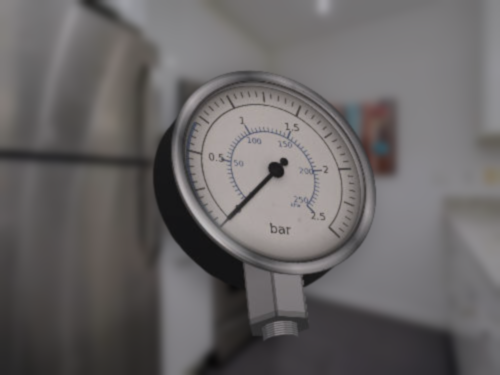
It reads 0; bar
